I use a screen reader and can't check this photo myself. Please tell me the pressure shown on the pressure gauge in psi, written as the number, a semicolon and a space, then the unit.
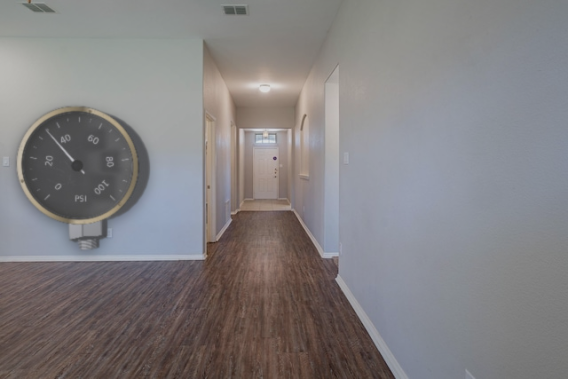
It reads 35; psi
